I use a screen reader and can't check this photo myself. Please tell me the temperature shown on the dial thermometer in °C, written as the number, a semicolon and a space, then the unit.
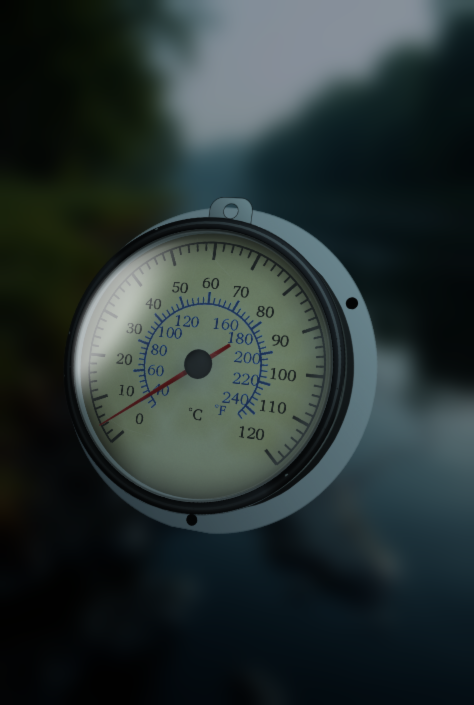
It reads 4; °C
